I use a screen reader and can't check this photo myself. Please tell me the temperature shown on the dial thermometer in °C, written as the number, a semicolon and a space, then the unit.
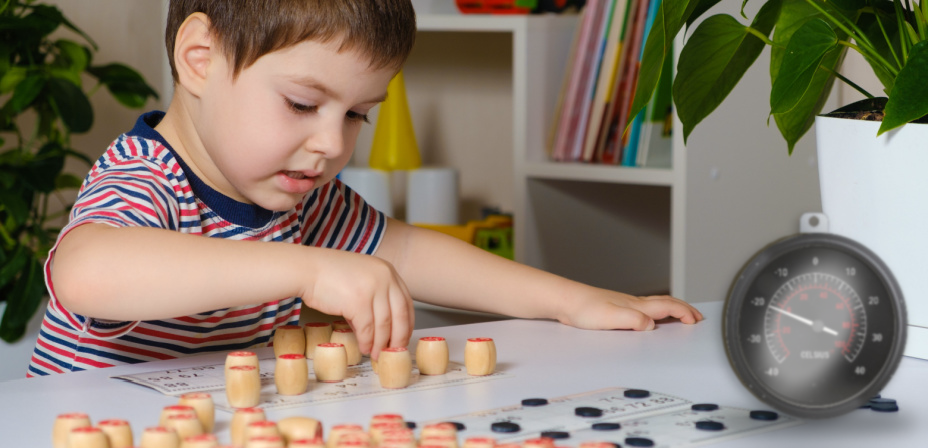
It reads -20; °C
